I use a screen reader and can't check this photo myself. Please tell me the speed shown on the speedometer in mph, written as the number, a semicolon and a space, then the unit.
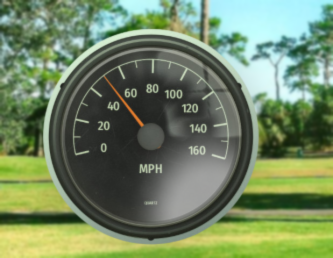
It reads 50; mph
